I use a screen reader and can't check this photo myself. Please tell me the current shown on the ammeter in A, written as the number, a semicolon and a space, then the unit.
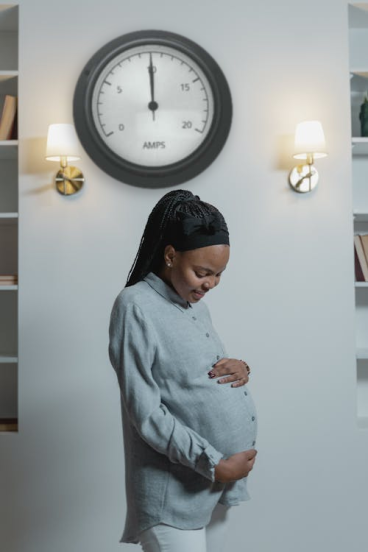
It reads 10; A
